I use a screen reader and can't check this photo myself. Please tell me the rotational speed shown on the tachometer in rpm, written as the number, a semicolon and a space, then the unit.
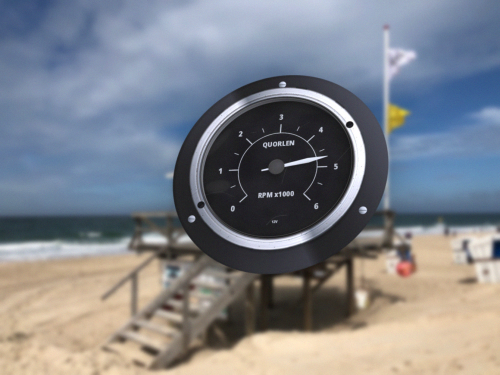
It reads 4750; rpm
